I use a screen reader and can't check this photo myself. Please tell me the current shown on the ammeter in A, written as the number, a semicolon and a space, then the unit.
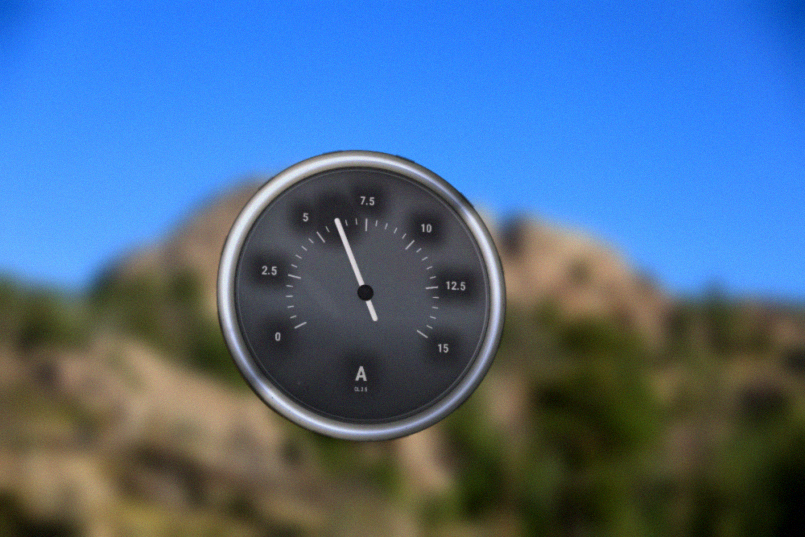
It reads 6; A
